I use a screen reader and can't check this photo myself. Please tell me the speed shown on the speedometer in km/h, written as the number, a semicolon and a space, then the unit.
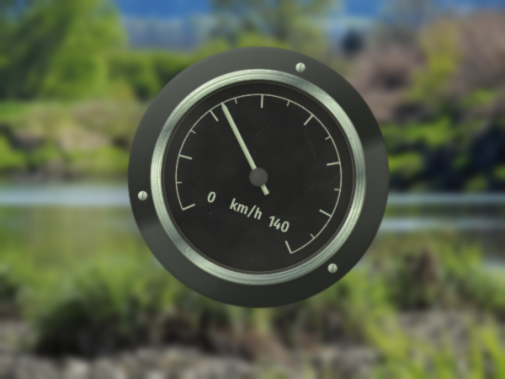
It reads 45; km/h
